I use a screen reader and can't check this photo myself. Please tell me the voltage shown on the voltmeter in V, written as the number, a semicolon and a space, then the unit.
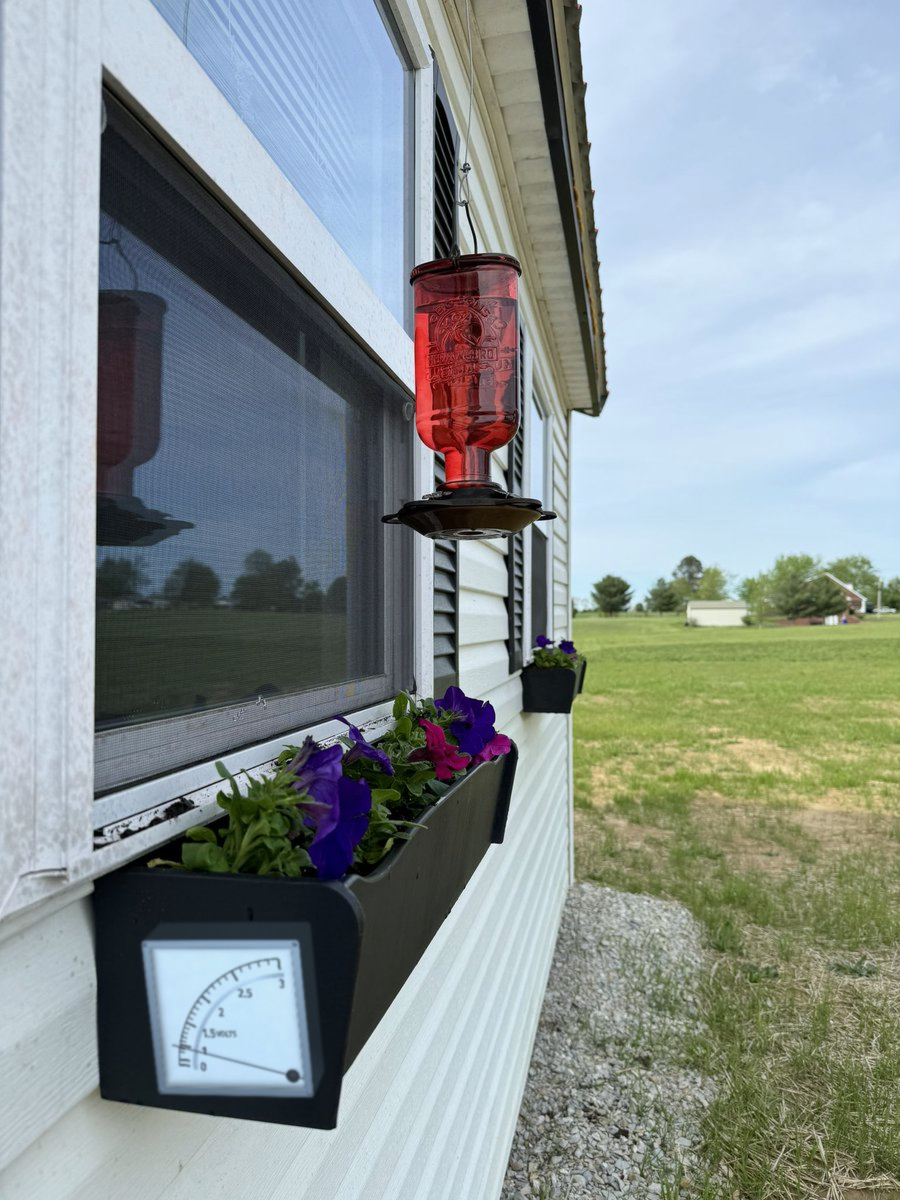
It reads 1; V
